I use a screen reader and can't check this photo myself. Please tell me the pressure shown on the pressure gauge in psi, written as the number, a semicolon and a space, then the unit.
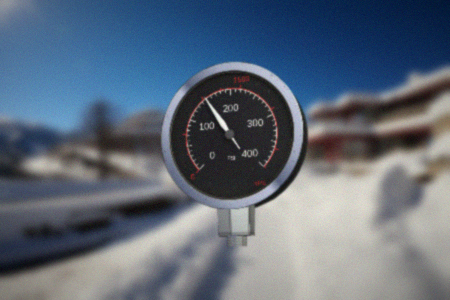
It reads 150; psi
